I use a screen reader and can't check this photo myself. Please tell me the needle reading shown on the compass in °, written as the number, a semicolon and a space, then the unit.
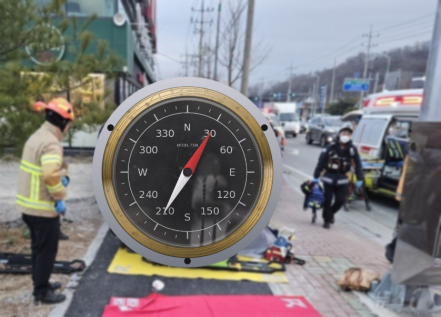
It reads 30; °
